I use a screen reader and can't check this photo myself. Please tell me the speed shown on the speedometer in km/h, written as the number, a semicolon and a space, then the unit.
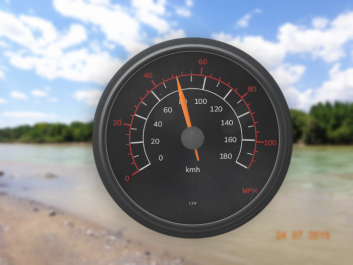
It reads 80; km/h
